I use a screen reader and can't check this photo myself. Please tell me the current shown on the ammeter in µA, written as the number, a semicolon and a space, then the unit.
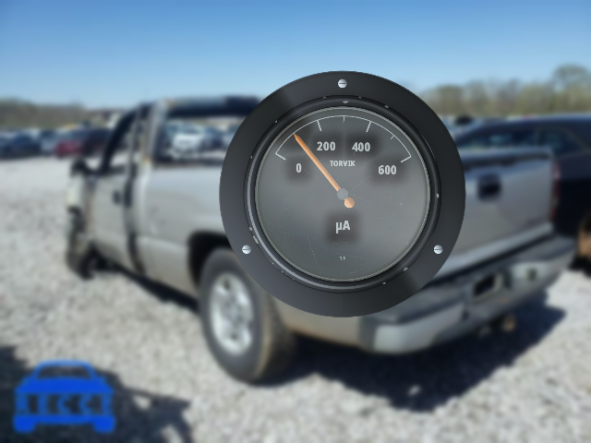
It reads 100; µA
